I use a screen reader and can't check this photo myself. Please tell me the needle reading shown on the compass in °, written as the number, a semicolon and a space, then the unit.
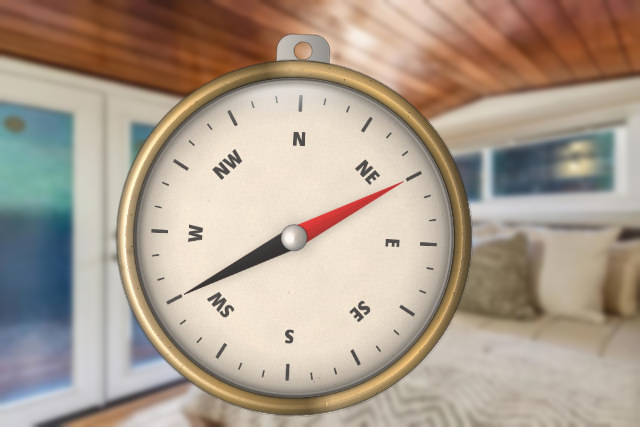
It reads 60; °
